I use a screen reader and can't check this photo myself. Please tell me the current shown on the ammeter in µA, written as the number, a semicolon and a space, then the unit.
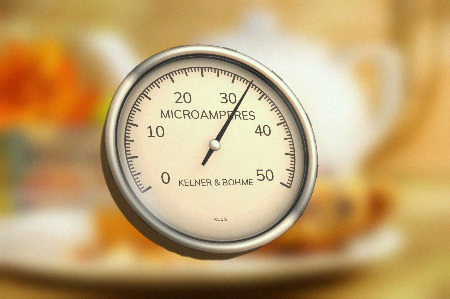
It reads 32.5; µA
